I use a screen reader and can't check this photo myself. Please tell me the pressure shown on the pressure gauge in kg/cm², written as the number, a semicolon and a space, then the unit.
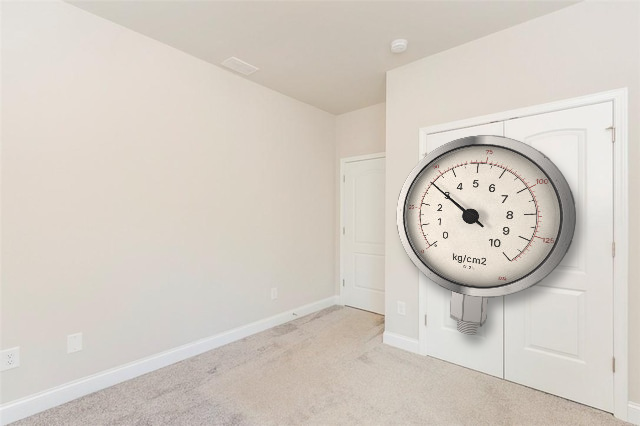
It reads 3; kg/cm²
